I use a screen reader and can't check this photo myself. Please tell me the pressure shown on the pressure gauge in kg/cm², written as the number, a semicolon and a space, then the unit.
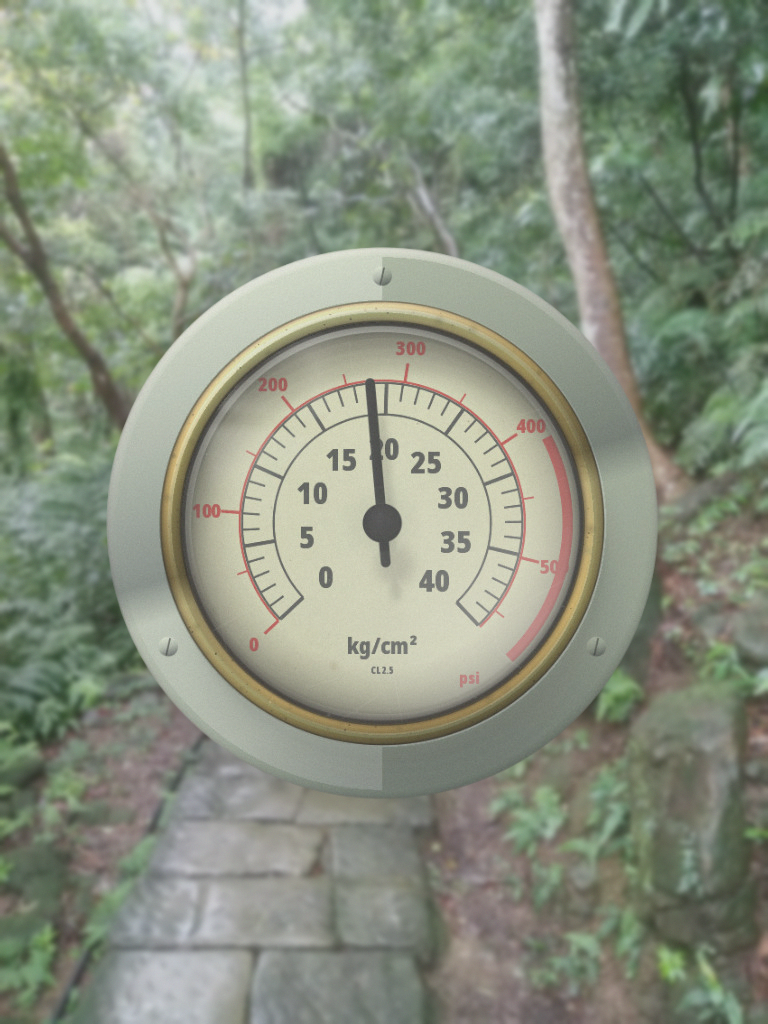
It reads 19; kg/cm²
